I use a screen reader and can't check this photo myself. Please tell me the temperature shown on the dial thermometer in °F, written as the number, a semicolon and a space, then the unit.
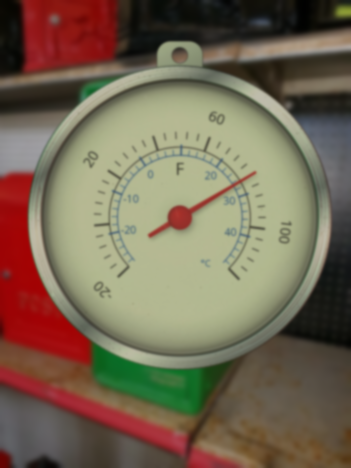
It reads 80; °F
